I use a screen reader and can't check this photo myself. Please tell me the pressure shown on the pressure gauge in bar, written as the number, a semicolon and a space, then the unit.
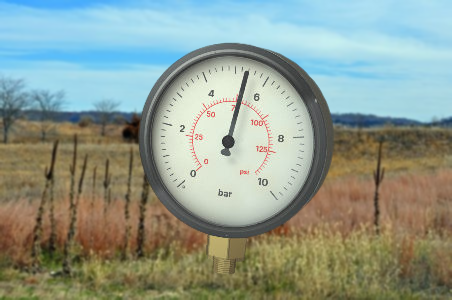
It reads 5.4; bar
